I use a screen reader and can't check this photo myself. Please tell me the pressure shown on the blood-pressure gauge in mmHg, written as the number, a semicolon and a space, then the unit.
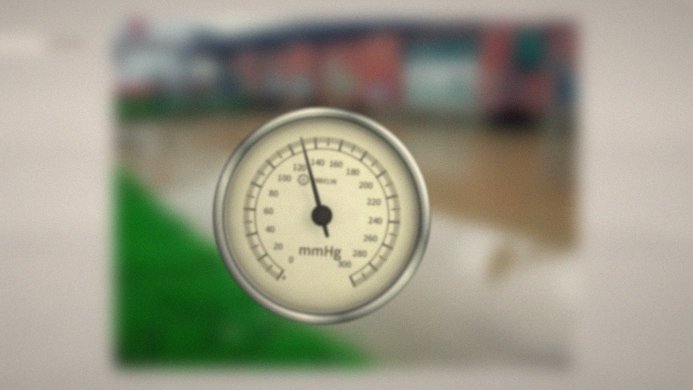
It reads 130; mmHg
